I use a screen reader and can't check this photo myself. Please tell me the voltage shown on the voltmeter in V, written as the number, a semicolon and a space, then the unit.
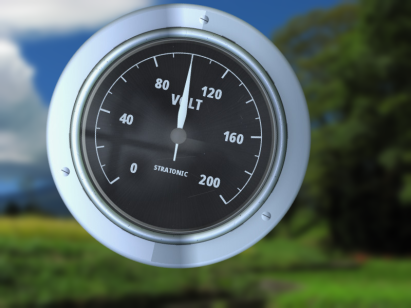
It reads 100; V
